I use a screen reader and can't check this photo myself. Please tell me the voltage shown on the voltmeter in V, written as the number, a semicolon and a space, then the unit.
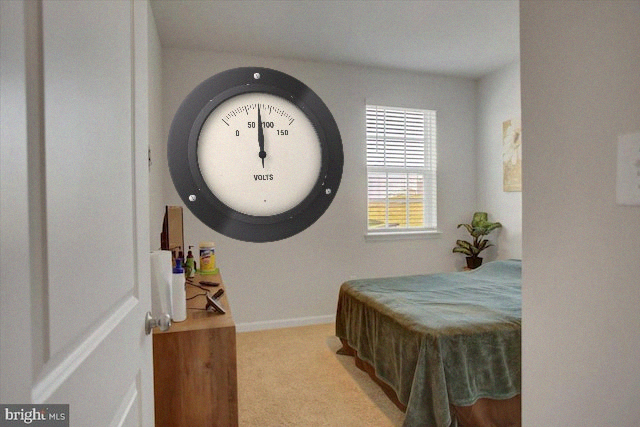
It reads 75; V
